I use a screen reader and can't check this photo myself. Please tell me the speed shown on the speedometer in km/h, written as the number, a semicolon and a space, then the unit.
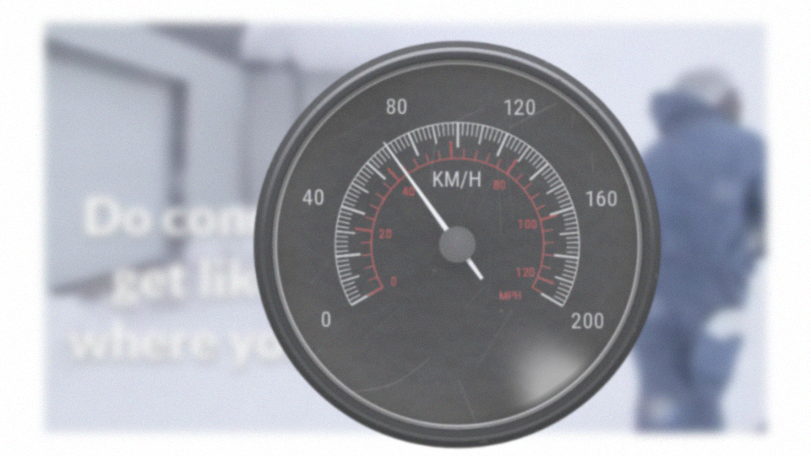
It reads 70; km/h
